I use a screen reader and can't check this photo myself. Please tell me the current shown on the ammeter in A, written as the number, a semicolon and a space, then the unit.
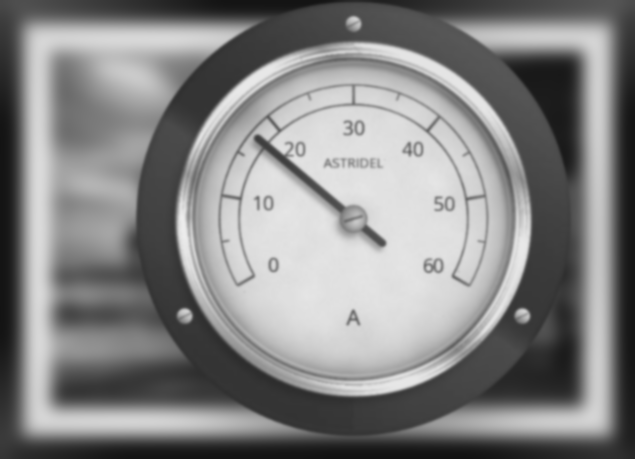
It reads 17.5; A
